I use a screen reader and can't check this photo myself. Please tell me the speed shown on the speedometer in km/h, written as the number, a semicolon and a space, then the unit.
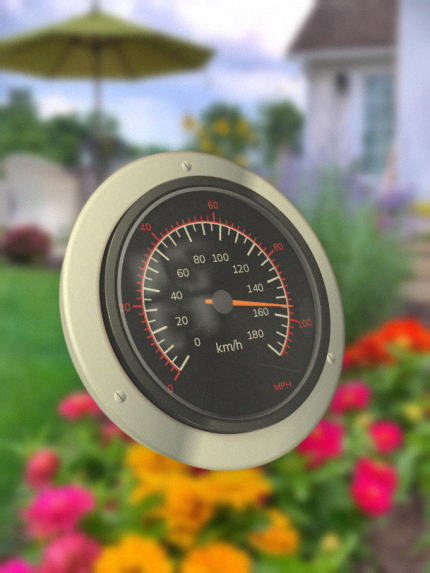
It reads 155; km/h
